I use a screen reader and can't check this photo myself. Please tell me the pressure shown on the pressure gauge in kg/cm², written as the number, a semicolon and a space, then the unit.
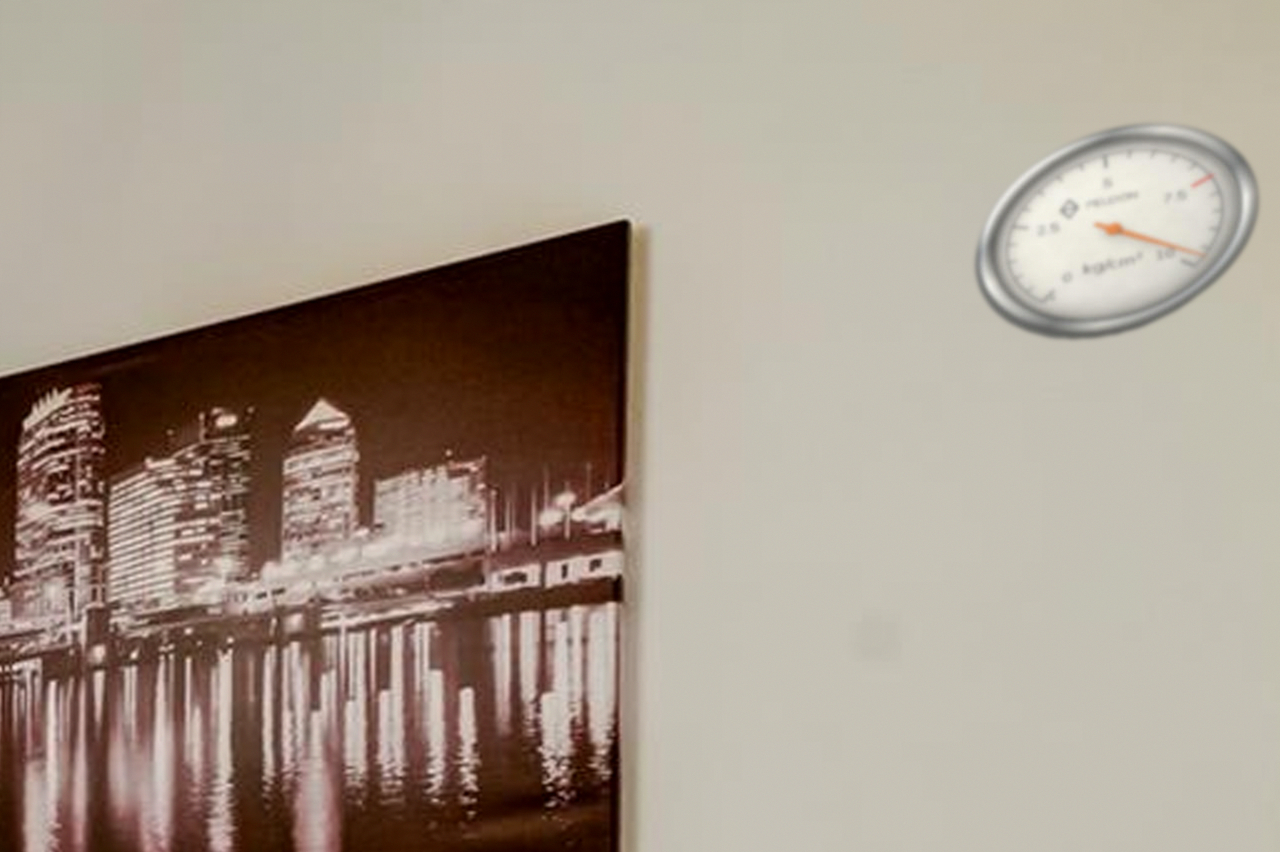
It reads 9.75; kg/cm²
